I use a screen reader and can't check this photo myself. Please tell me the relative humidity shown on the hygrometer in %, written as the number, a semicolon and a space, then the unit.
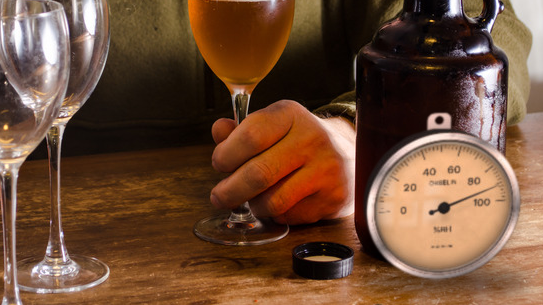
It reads 90; %
